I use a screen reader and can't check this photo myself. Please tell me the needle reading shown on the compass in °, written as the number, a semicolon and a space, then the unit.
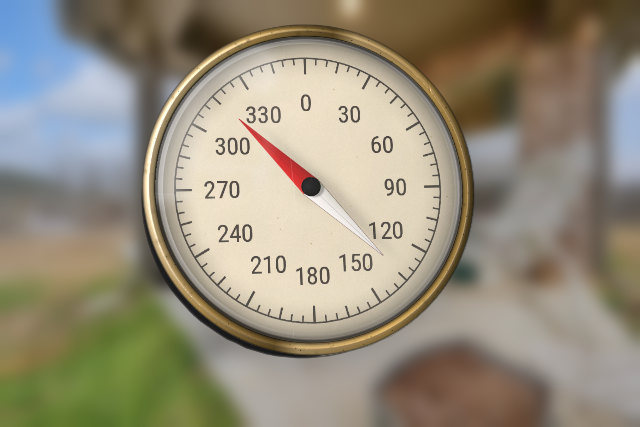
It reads 315; °
